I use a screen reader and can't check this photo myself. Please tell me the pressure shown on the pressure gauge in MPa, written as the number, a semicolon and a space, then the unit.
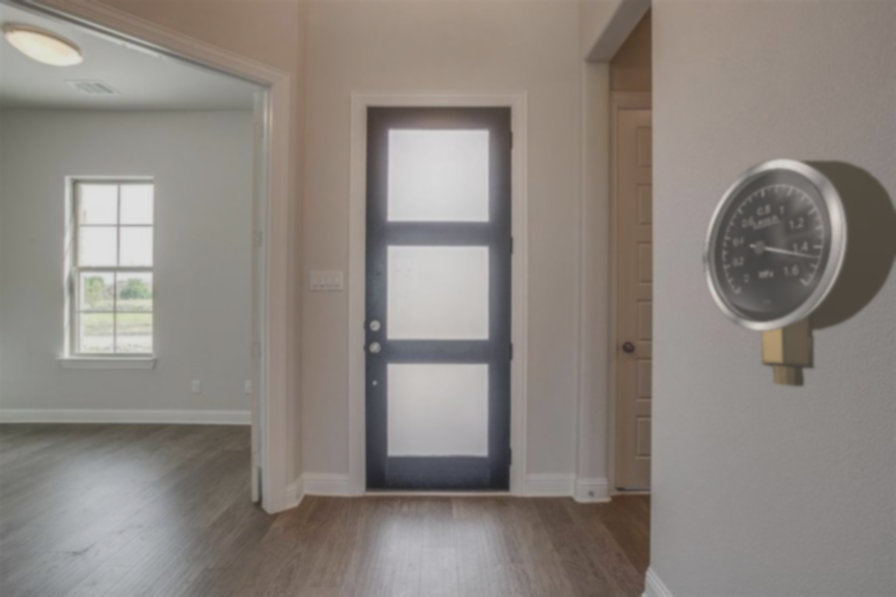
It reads 1.45; MPa
